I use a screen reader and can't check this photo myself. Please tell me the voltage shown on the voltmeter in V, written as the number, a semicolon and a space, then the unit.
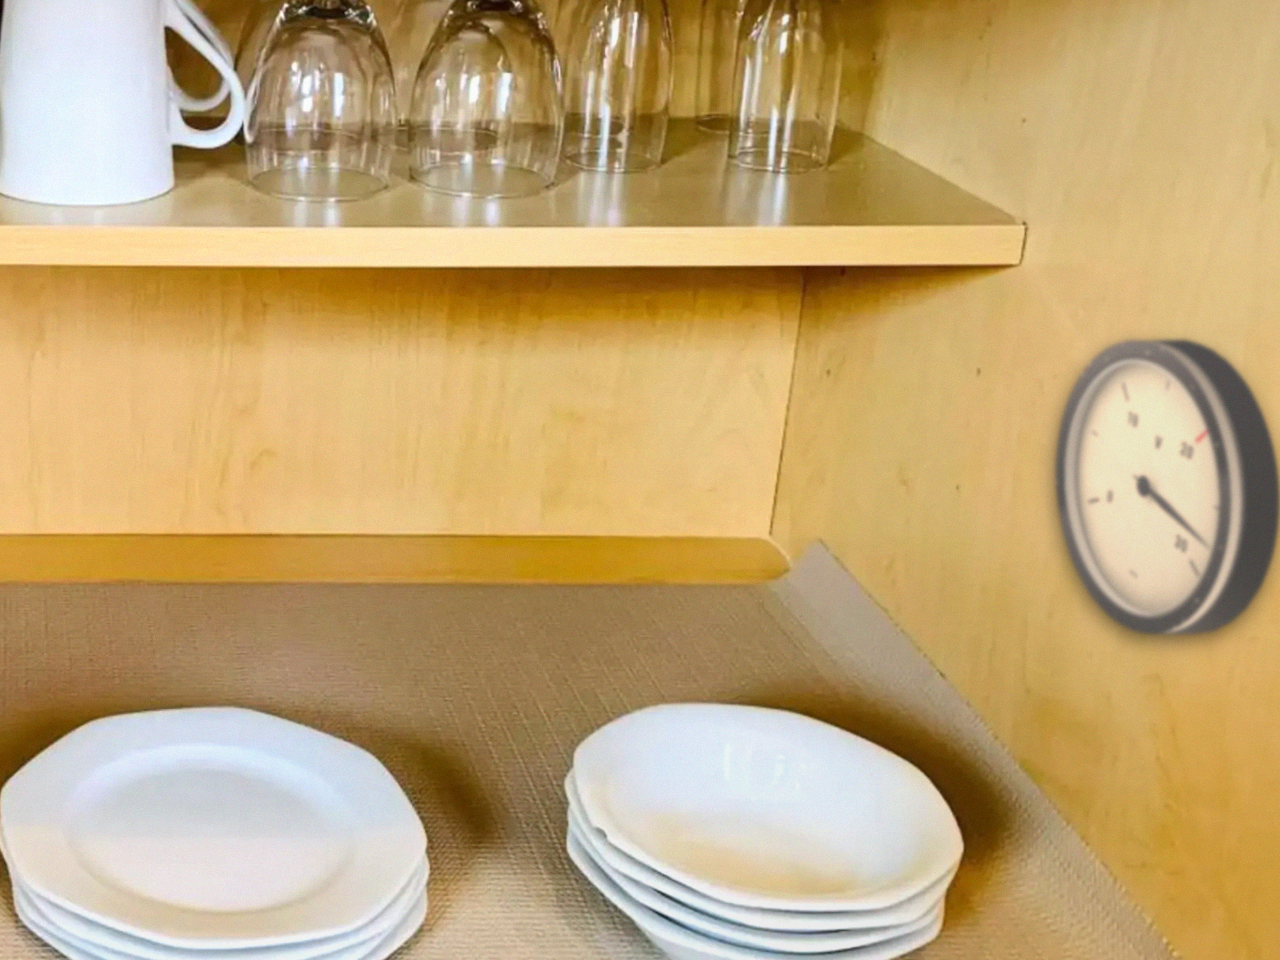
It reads 27.5; V
